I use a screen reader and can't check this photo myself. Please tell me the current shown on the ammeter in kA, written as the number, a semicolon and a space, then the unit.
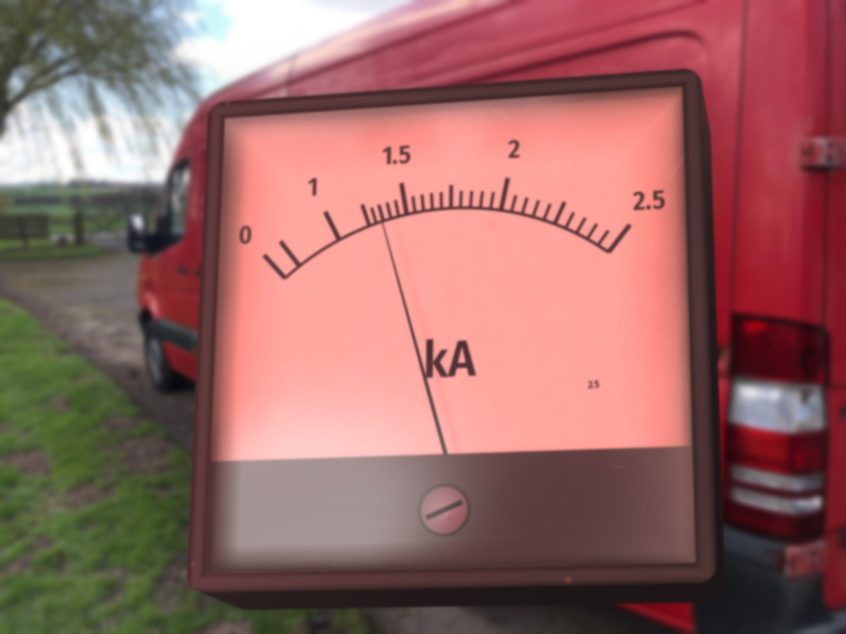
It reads 1.35; kA
